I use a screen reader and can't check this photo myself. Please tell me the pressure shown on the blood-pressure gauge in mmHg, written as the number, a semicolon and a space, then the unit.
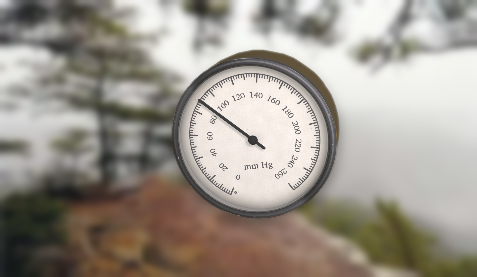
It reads 90; mmHg
